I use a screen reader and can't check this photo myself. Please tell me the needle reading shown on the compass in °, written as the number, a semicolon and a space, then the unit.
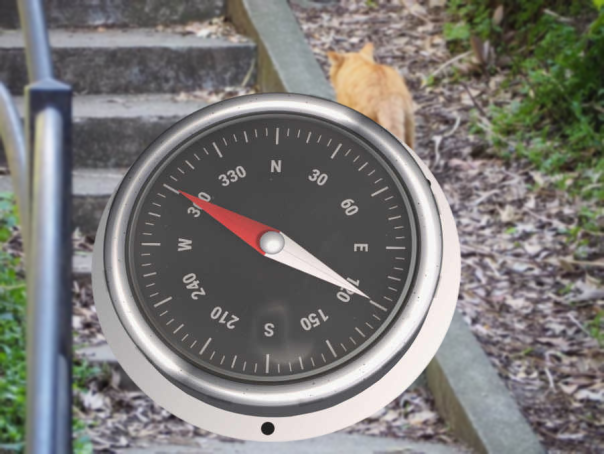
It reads 300; °
